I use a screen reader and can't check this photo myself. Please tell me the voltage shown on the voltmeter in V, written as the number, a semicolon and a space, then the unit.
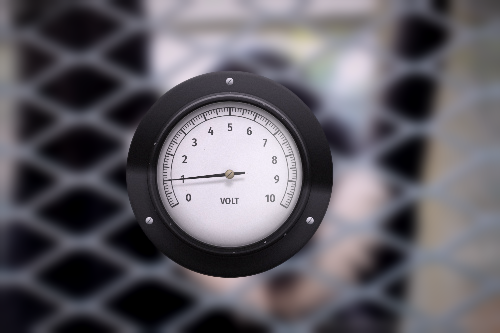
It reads 1; V
